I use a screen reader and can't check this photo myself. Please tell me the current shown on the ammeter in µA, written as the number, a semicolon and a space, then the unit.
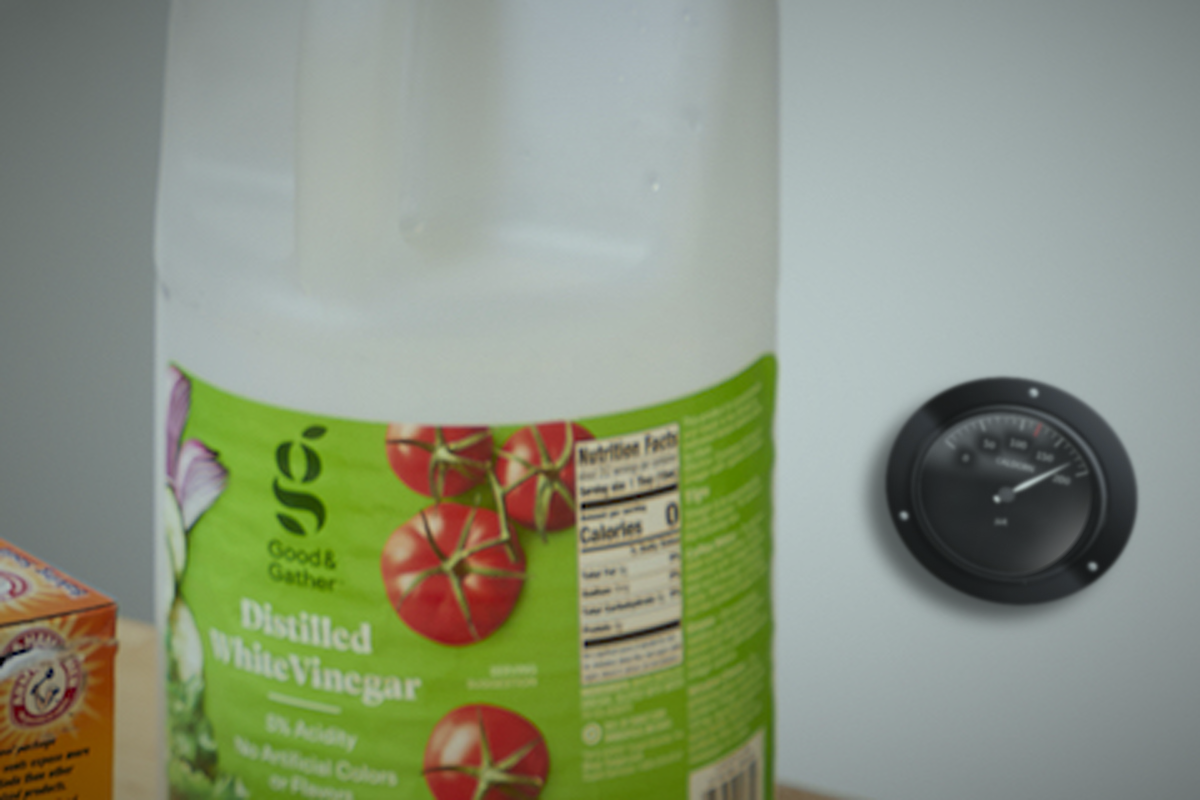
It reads 180; µA
